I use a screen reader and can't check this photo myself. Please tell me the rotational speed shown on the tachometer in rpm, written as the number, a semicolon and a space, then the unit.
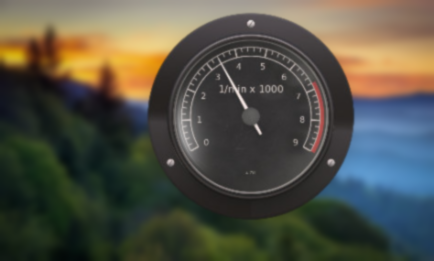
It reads 3400; rpm
